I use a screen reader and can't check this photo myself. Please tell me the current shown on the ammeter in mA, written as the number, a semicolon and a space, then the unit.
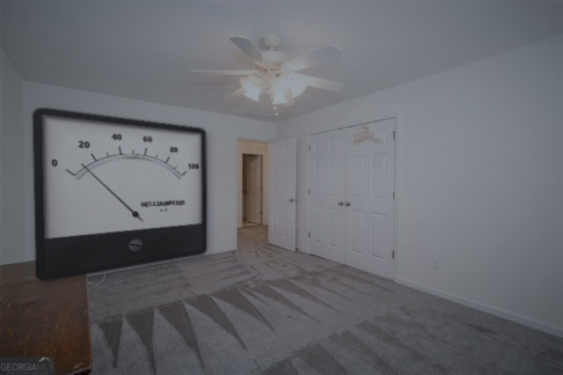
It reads 10; mA
